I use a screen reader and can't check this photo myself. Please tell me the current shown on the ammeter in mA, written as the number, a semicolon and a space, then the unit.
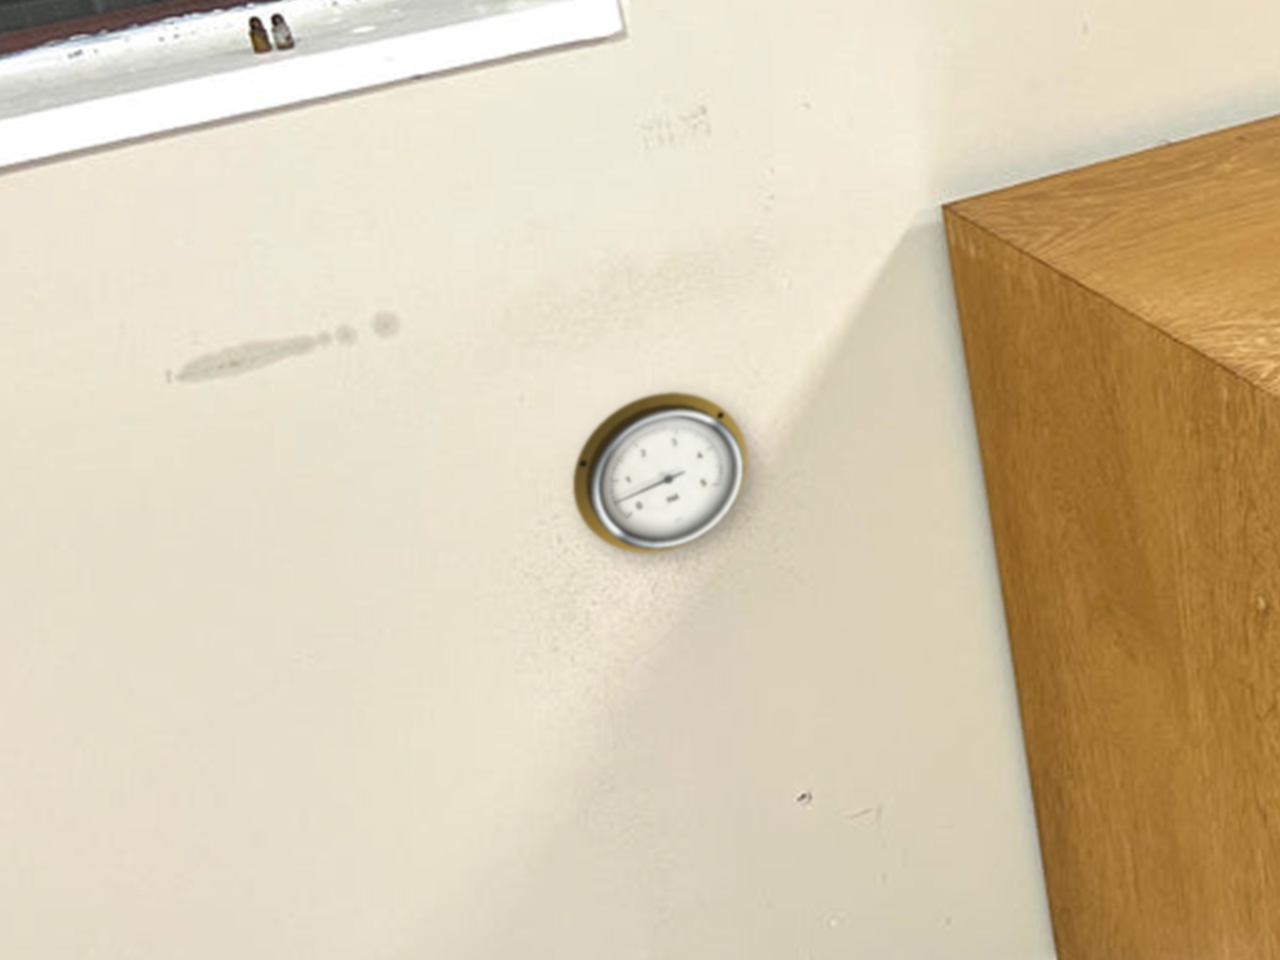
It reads 0.5; mA
